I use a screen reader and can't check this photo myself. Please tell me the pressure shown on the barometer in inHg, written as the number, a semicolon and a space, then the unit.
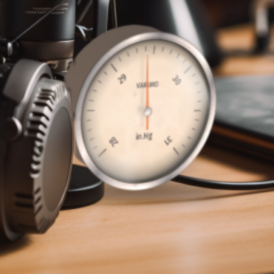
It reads 29.4; inHg
